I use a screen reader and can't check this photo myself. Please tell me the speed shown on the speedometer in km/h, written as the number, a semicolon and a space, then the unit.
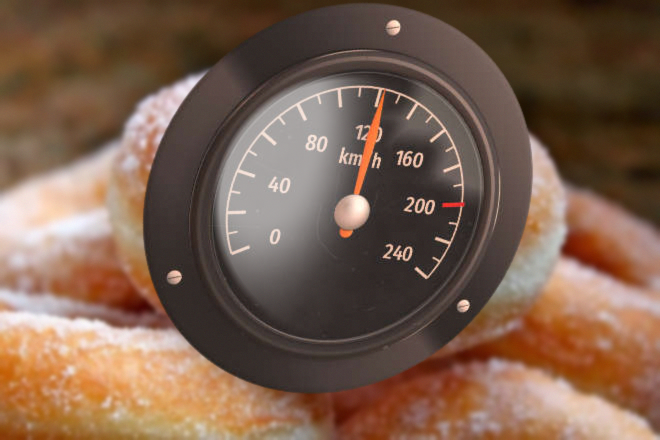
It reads 120; km/h
